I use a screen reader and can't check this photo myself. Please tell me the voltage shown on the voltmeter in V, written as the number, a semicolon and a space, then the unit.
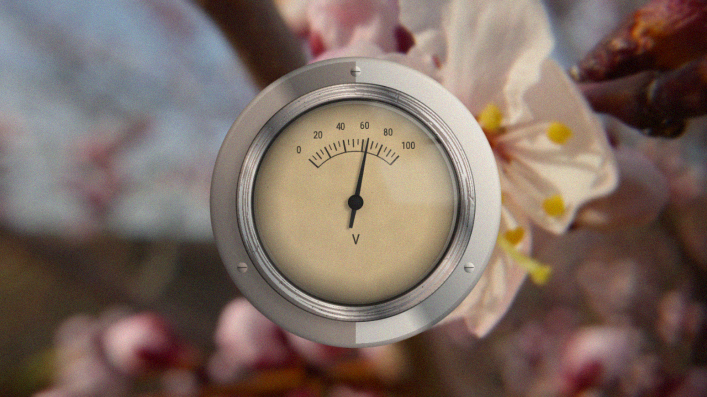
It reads 65; V
